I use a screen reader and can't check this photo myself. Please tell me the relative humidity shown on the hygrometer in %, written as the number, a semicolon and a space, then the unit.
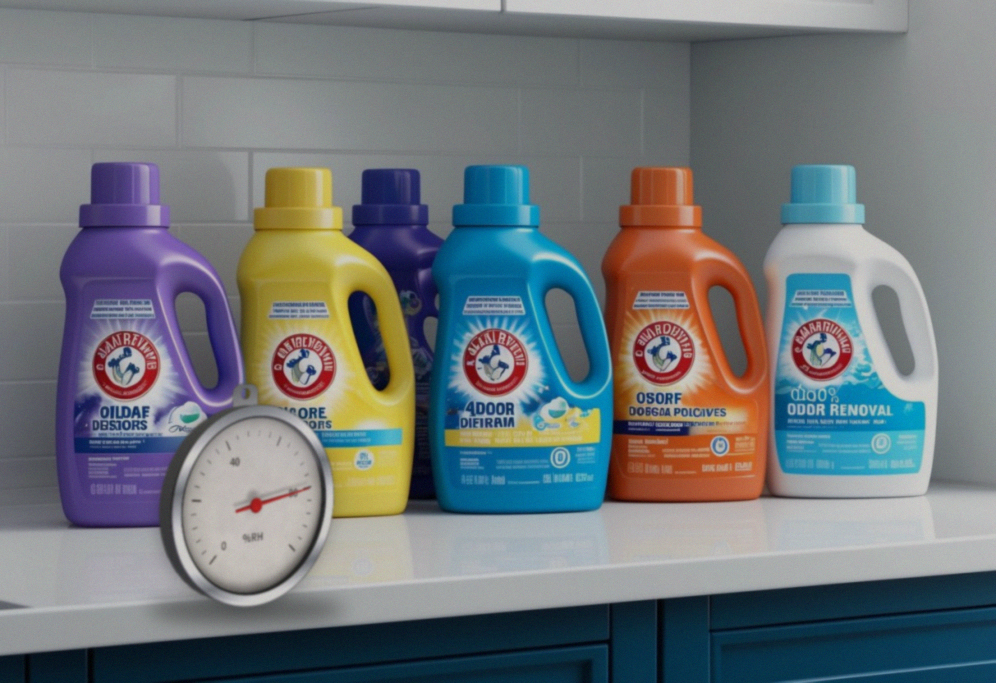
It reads 80; %
